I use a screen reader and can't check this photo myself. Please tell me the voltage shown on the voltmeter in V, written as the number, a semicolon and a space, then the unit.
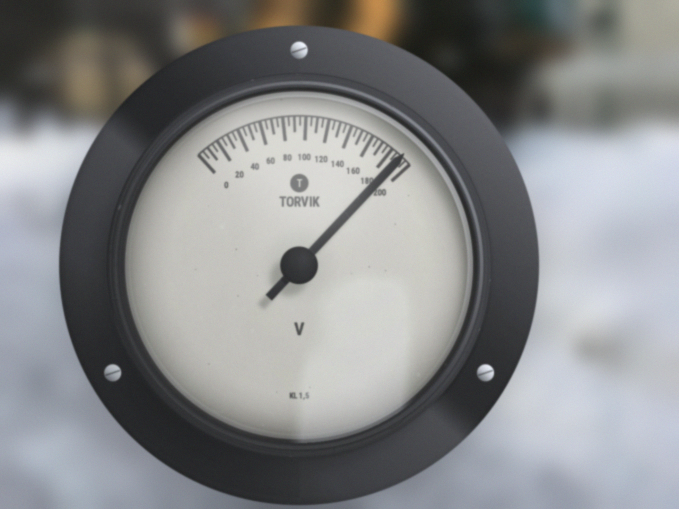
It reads 190; V
